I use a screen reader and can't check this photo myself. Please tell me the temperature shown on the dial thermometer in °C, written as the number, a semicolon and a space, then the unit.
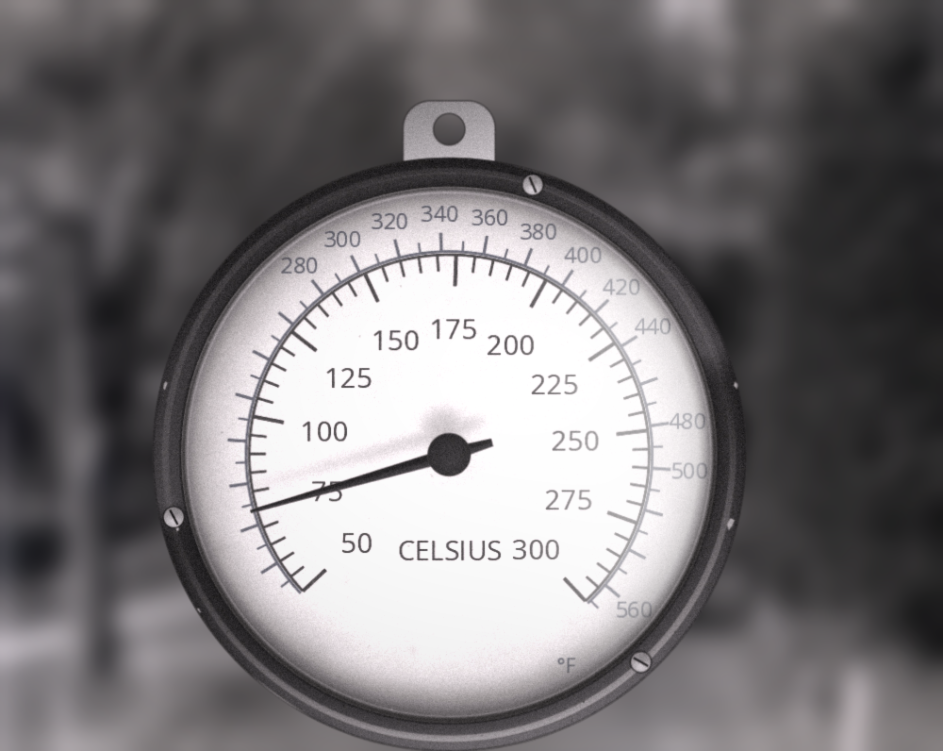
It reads 75; °C
